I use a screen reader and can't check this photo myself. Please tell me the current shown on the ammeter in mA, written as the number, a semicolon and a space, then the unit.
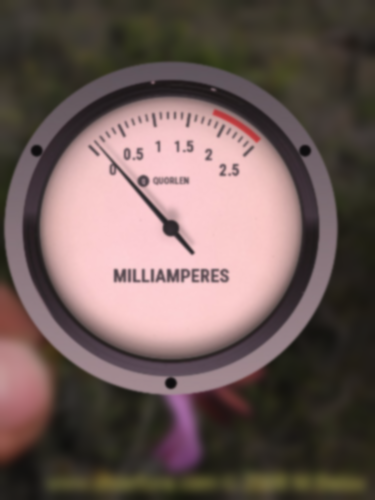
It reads 0.1; mA
